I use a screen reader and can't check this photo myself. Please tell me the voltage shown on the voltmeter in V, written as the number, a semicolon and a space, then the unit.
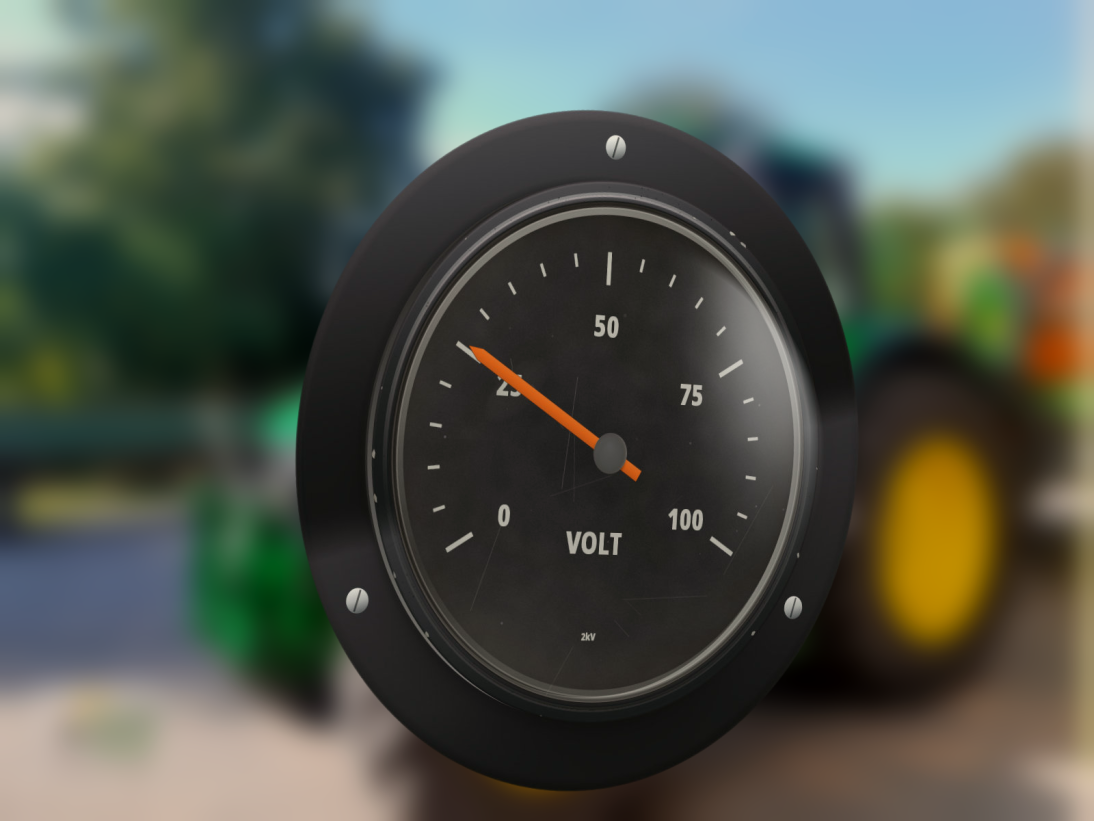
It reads 25; V
